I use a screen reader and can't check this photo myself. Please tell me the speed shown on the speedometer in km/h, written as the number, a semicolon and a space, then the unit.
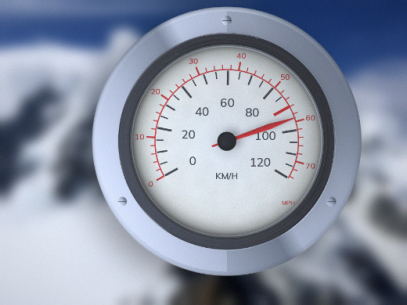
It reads 95; km/h
